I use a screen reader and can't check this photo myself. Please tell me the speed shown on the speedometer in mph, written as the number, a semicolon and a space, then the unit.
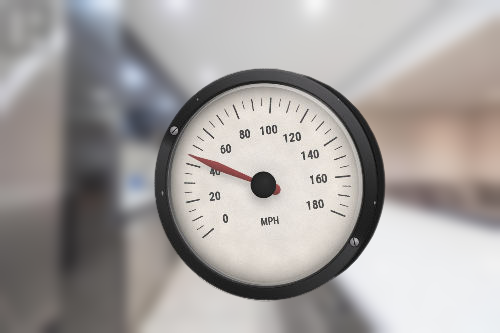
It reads 45; mph
